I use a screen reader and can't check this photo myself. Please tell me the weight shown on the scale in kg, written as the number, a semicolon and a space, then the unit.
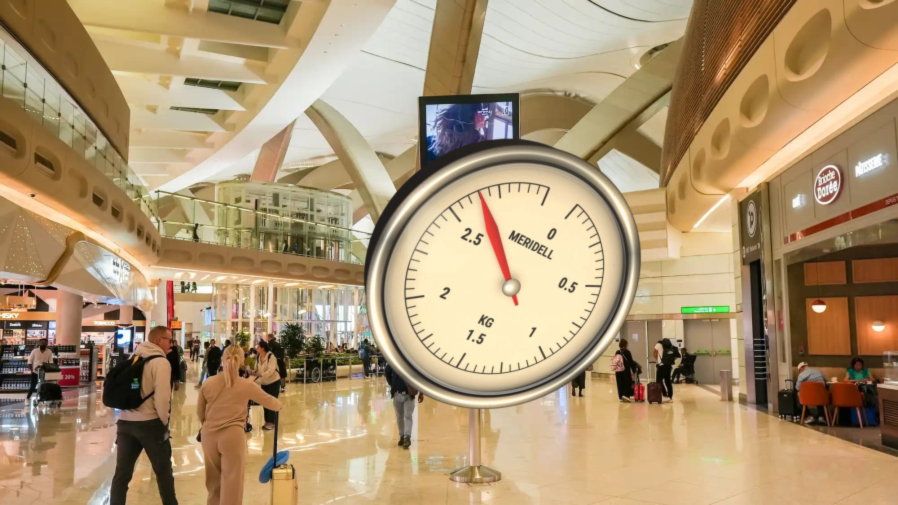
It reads 2.65; kg
